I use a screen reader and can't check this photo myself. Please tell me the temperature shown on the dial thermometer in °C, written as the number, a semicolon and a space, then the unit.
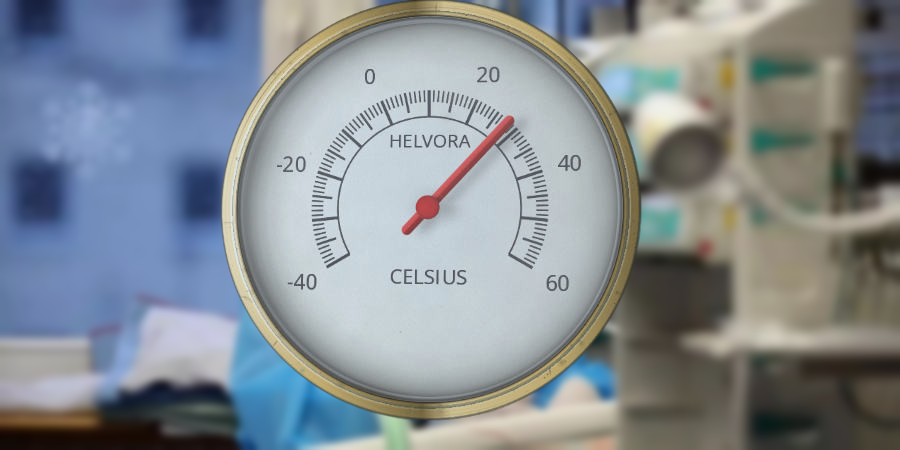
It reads 28; °C
